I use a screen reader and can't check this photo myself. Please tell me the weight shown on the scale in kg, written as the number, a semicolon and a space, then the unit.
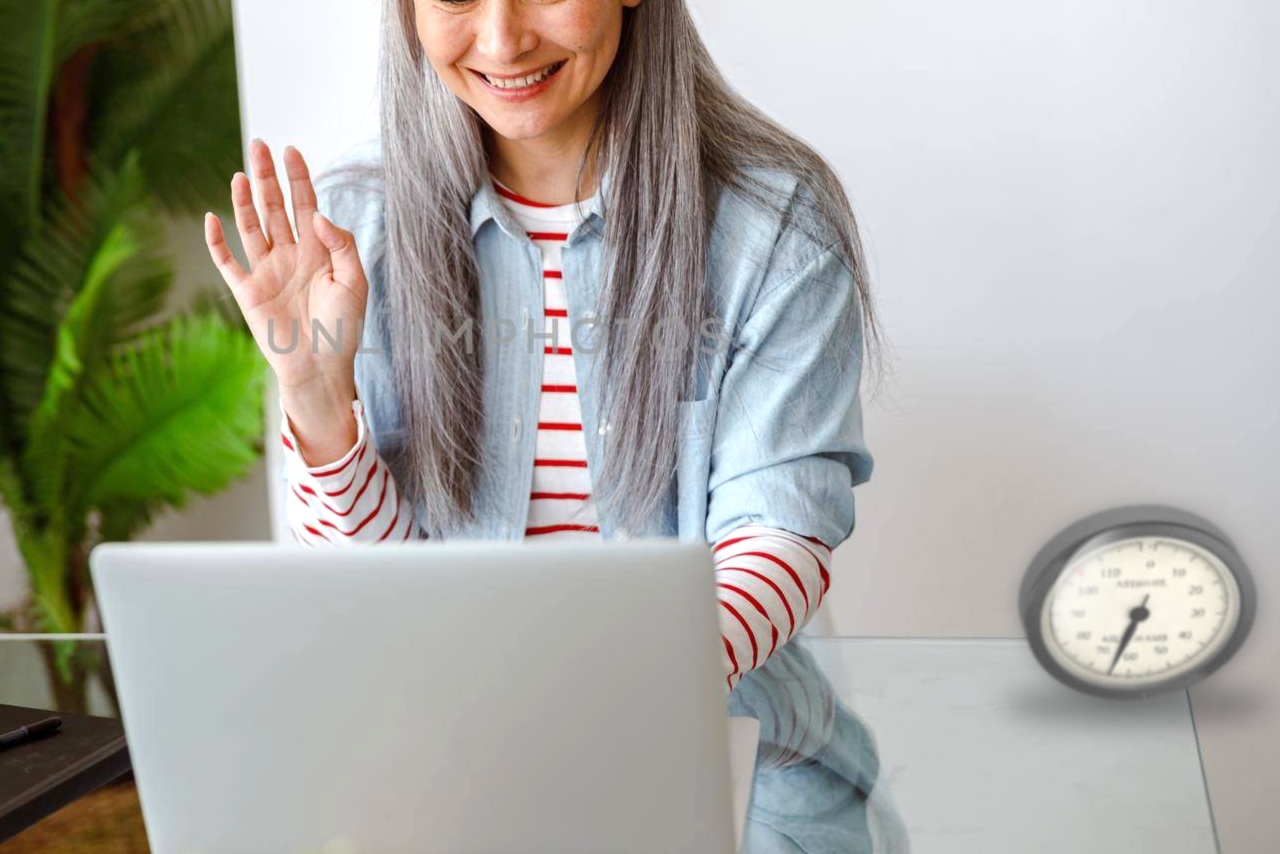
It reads 65; kg
